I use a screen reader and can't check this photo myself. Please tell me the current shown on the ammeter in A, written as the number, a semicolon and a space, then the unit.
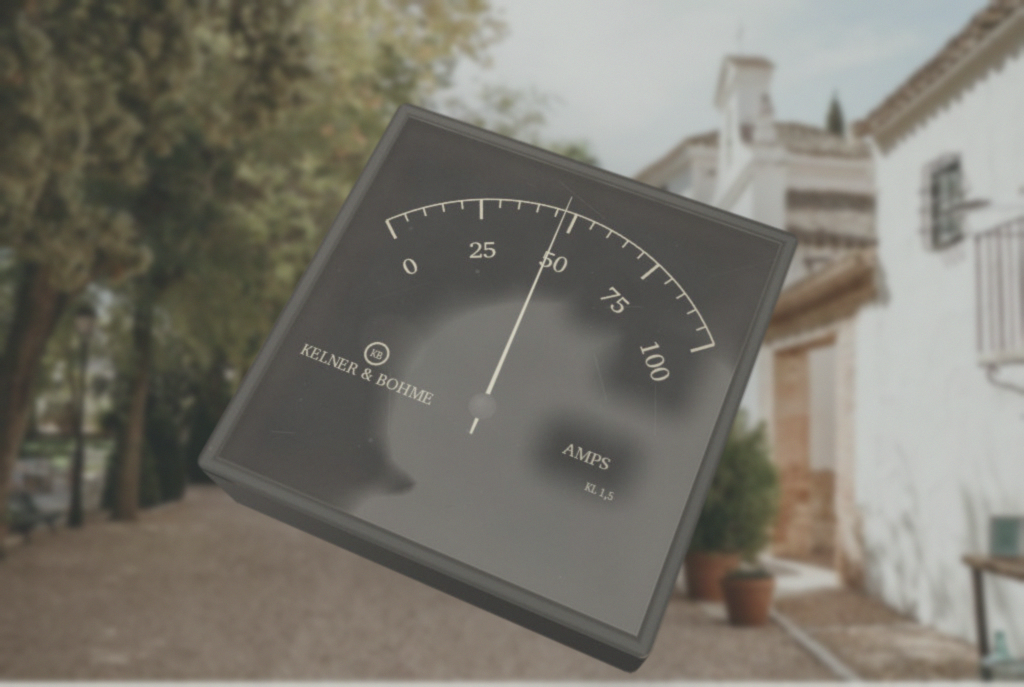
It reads 47.5; A
